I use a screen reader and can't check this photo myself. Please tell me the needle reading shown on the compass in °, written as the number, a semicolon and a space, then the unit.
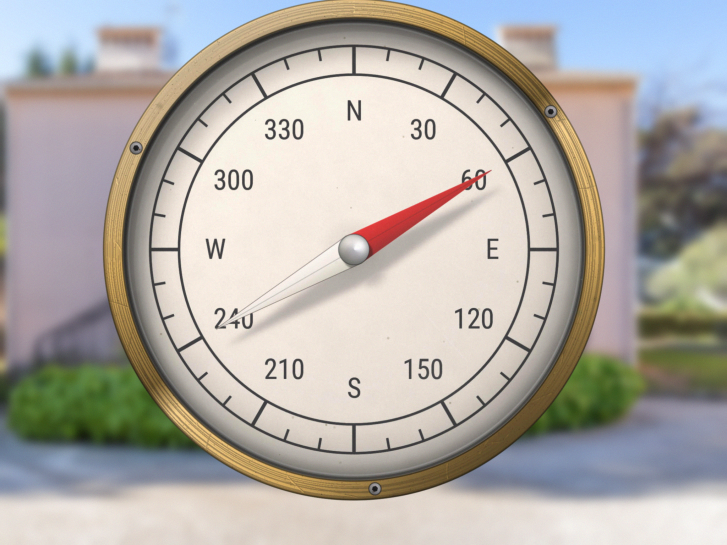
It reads 60; °
